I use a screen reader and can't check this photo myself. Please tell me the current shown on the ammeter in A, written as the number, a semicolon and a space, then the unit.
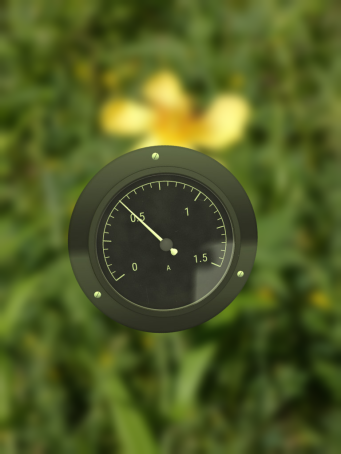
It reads 0.5; A
